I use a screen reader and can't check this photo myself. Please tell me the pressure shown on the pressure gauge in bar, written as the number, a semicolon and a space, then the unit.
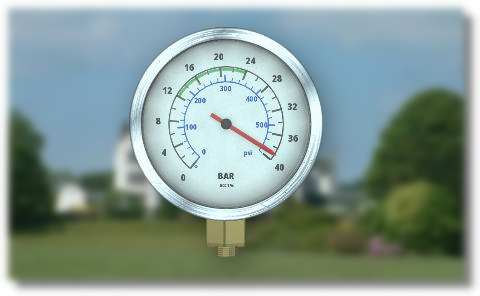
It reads 39; bar
